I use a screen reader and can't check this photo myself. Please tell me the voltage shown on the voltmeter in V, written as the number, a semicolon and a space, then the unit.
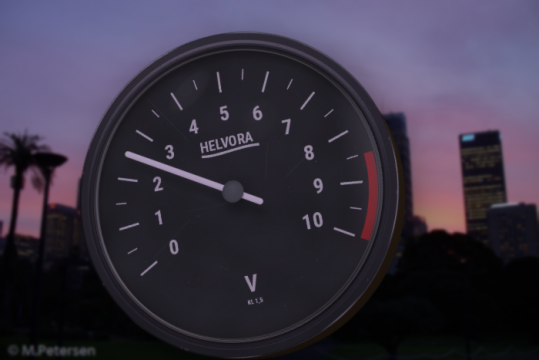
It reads 2.5; V
